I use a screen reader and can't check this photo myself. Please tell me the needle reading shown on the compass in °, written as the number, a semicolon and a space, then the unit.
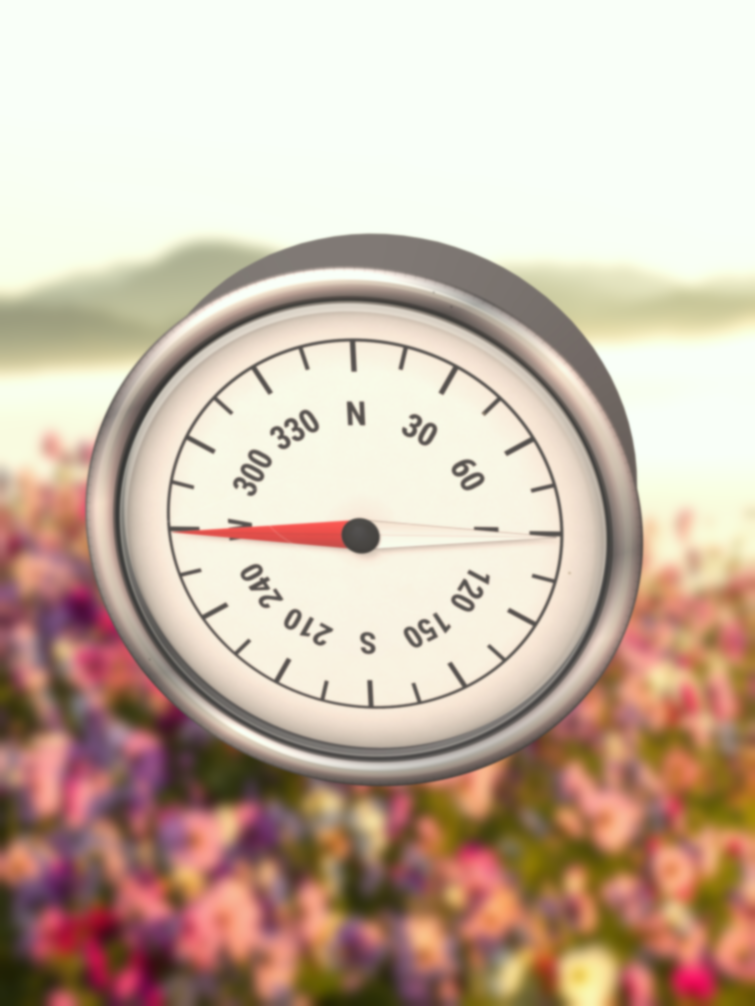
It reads 270; °
